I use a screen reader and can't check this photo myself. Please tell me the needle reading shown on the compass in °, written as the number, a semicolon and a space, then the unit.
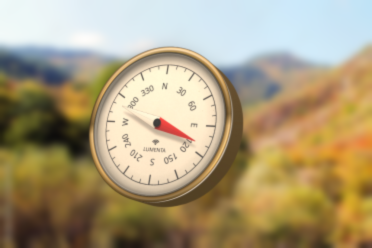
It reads 110; °
